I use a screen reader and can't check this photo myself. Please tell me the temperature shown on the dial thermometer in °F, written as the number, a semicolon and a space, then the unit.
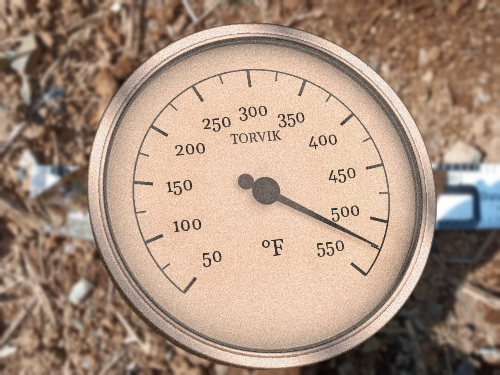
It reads 525; °F
